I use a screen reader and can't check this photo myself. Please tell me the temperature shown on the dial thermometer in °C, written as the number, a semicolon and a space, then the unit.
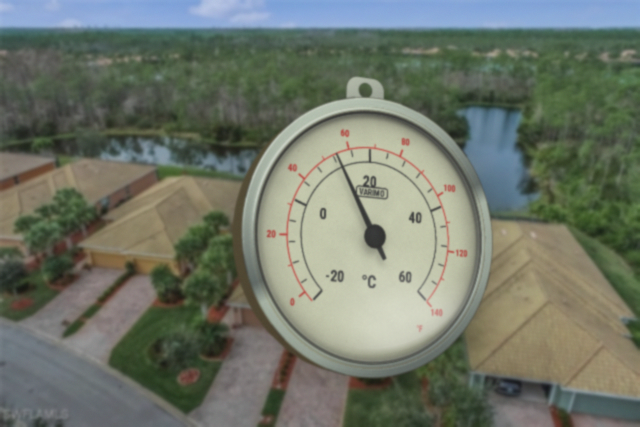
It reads 12; °C
